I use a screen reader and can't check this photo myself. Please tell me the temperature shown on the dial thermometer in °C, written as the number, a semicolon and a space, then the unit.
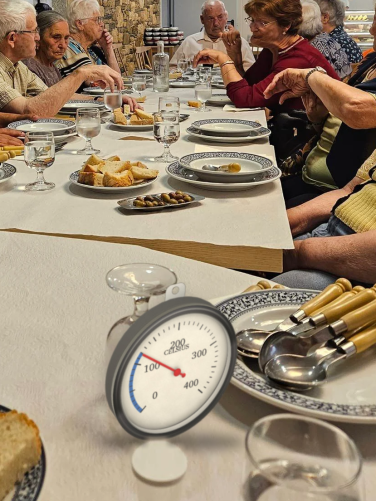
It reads 120; °C
